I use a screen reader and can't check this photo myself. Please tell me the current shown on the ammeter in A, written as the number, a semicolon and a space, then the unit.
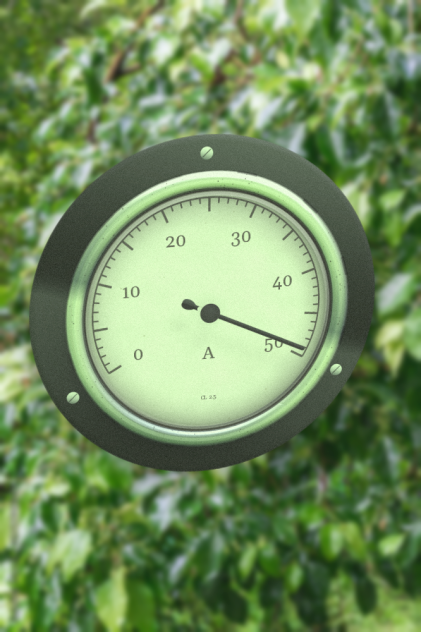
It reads 49; A
